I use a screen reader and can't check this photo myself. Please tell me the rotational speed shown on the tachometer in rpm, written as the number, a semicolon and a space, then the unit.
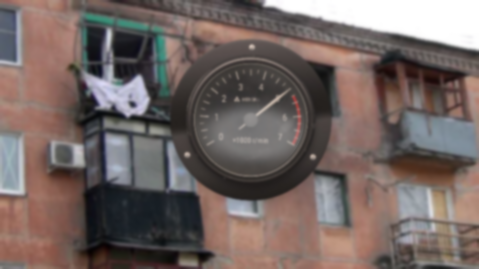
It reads 5000; rpm
